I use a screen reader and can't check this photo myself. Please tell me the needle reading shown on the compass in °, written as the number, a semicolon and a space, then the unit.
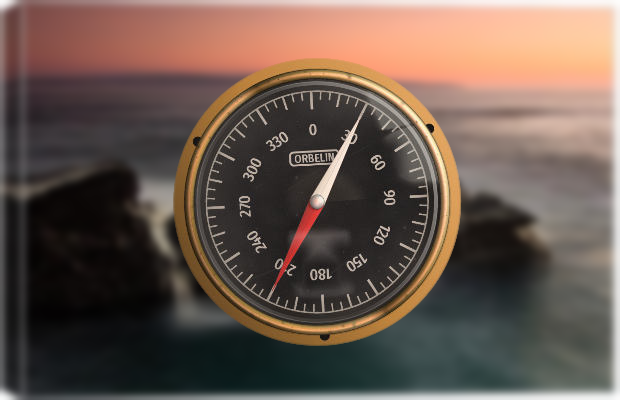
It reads 210; °
